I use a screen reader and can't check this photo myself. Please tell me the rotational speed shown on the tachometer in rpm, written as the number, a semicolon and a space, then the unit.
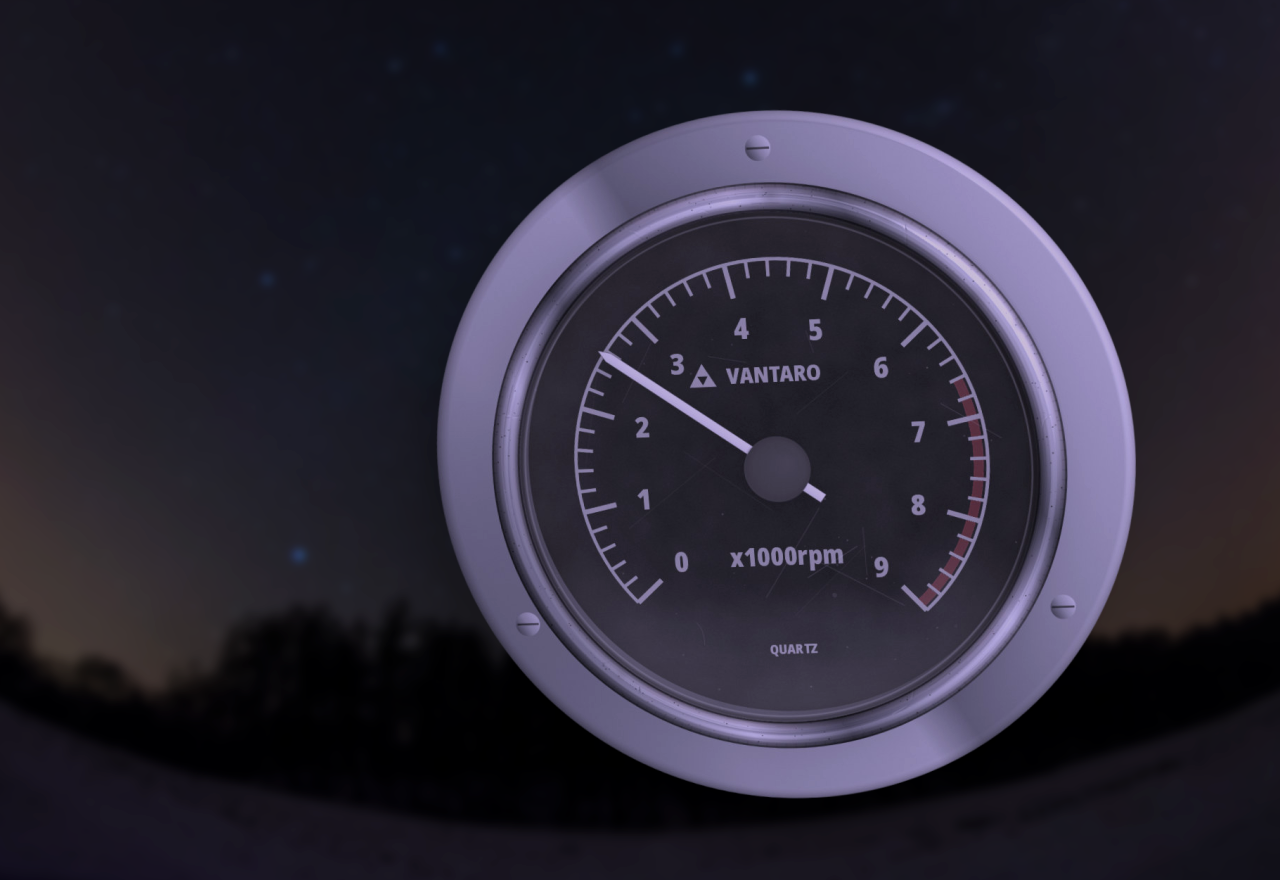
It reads 2600; rpm
